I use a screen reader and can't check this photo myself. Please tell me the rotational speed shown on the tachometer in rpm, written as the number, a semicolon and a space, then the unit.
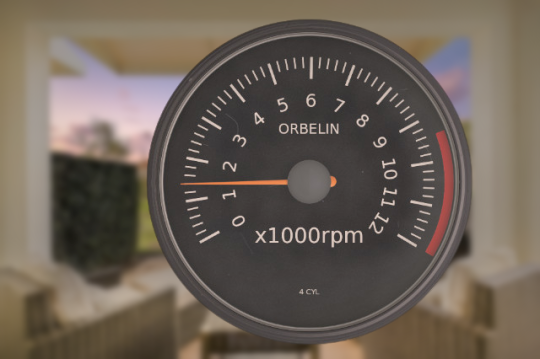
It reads 1400; rpm
